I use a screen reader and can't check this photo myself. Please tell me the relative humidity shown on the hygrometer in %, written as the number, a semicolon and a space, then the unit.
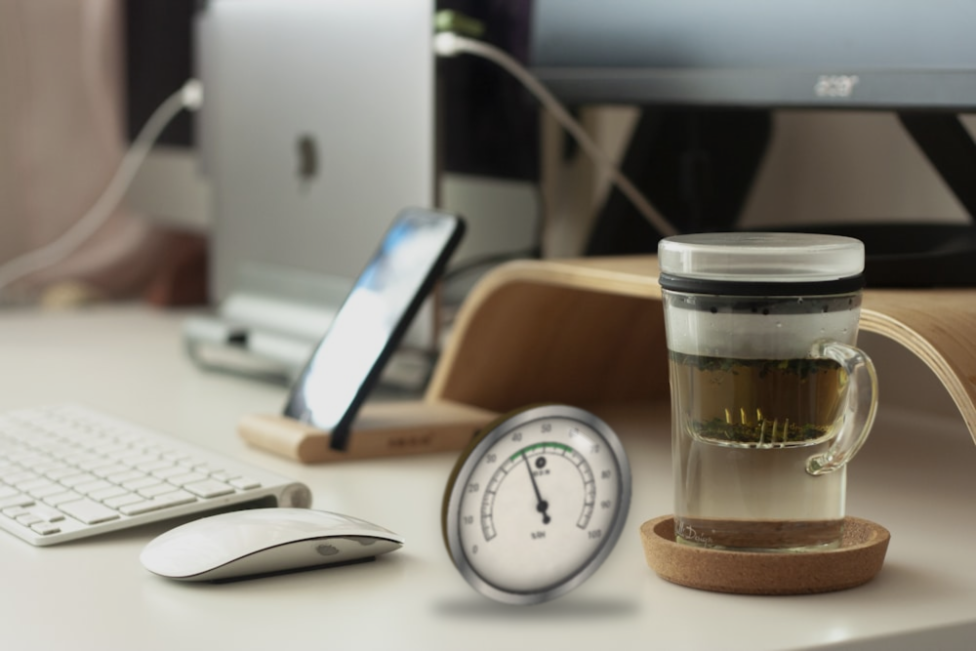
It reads 40; %
